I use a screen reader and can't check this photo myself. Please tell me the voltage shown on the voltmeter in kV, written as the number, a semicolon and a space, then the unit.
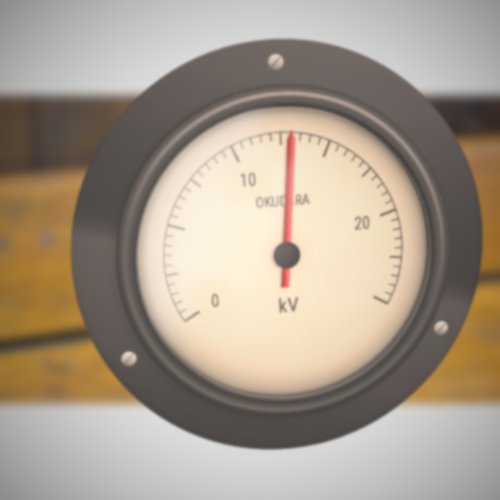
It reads 13; kV
